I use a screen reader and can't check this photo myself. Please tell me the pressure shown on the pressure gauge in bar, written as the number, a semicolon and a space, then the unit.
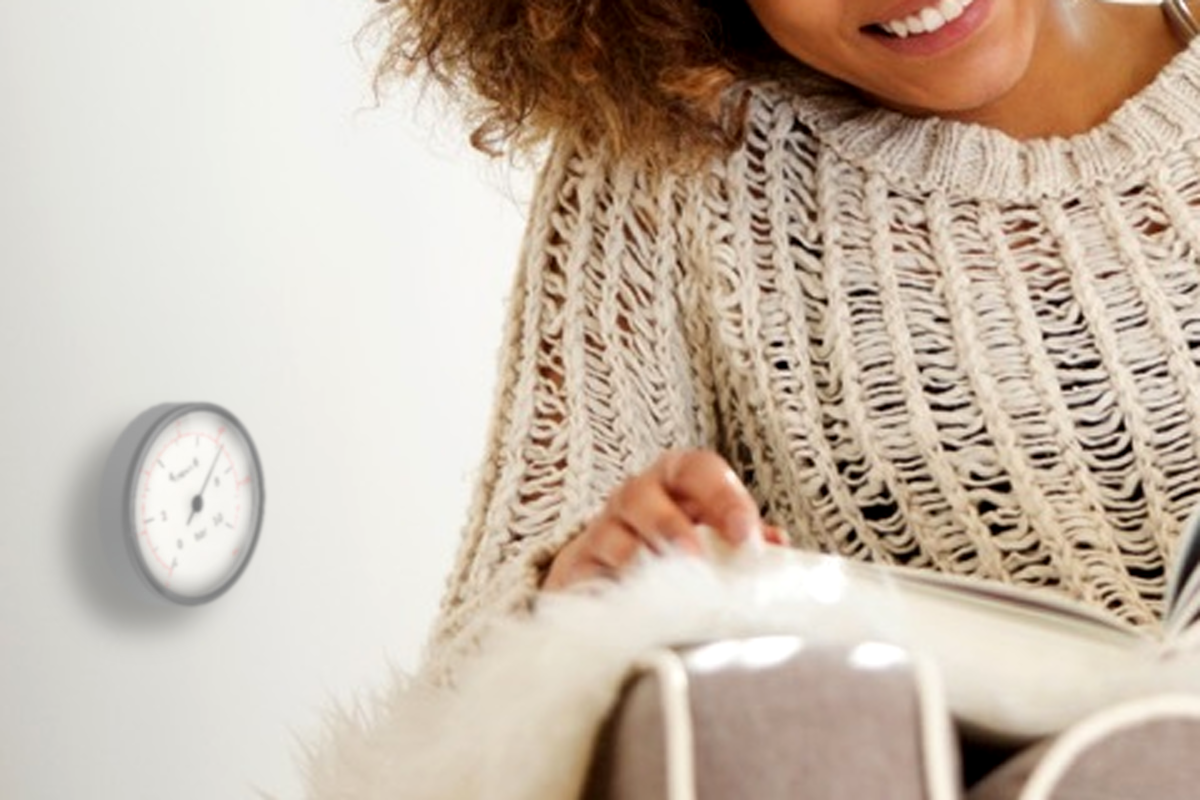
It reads 7; bar
